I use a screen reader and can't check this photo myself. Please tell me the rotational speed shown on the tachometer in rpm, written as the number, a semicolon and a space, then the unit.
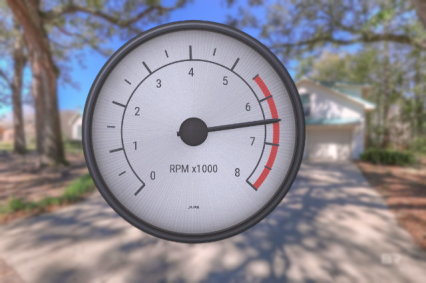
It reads 6500; rpm
